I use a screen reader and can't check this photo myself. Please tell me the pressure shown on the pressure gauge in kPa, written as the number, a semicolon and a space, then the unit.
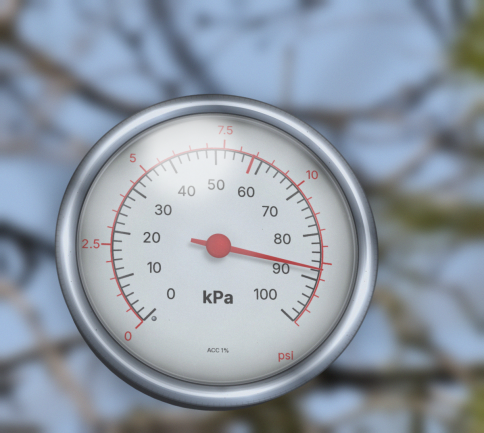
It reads 88; kPa
